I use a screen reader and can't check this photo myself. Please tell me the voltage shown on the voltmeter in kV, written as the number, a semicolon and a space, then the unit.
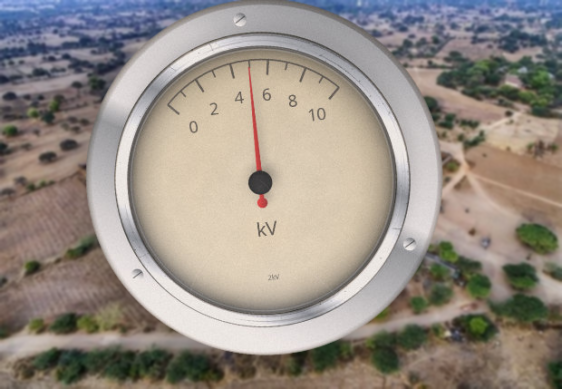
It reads 5; kV
